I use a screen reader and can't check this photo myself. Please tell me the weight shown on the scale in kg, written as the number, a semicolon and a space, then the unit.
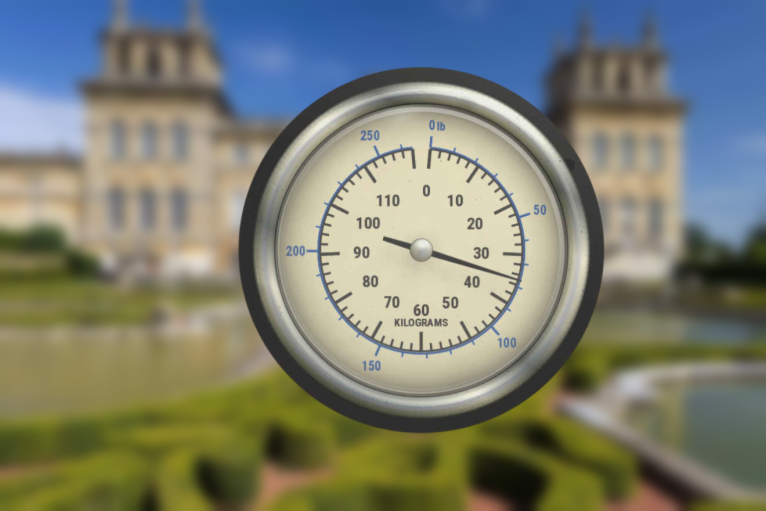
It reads 35; kg
